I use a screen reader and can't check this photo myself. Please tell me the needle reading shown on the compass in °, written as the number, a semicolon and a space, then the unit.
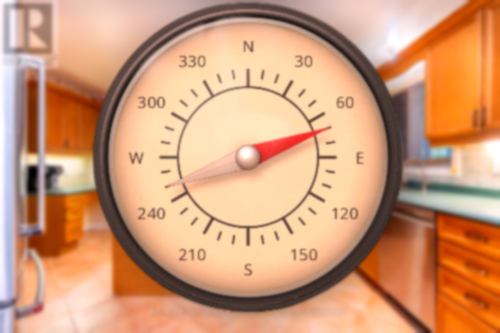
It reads 70; °
